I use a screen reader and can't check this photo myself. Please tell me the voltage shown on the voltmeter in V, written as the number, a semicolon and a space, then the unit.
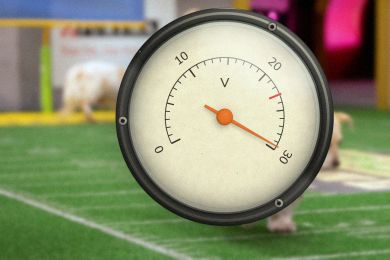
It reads 29.5; V
